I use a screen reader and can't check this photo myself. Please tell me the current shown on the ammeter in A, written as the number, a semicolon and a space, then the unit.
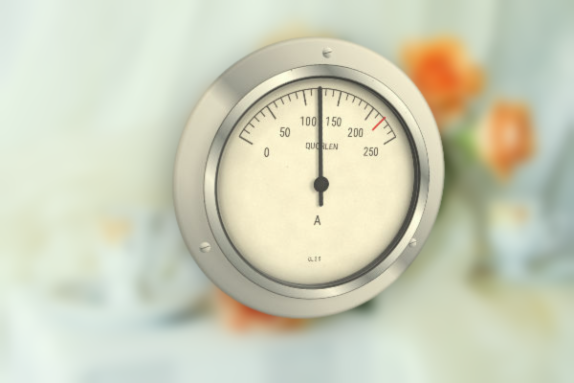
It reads 120; A
